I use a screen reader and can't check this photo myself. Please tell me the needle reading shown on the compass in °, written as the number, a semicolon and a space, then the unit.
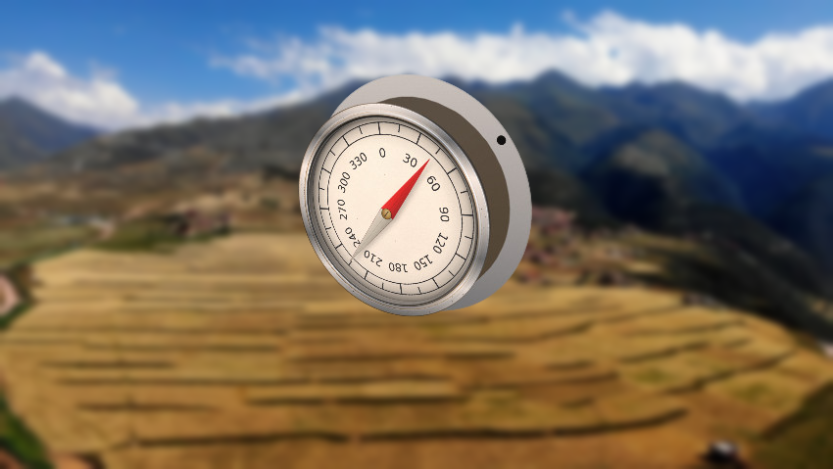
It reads 45; °
